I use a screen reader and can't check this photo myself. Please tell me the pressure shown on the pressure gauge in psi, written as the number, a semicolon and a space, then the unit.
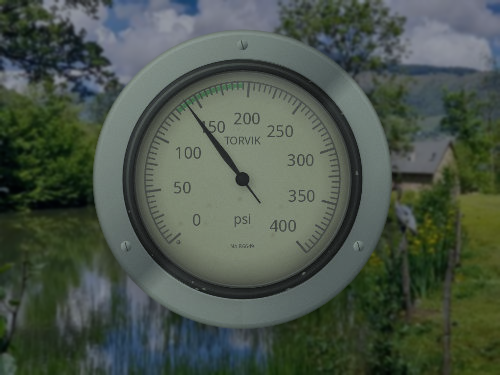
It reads 140; psi
